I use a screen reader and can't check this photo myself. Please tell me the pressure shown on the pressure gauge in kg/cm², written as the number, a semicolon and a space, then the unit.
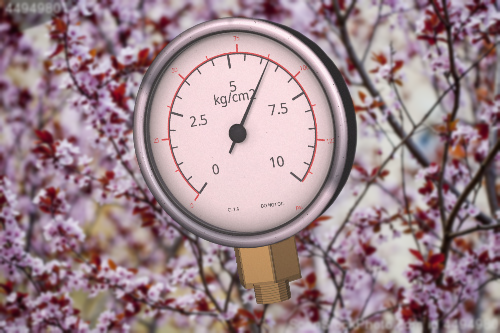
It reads 6.25; kg/cm²
